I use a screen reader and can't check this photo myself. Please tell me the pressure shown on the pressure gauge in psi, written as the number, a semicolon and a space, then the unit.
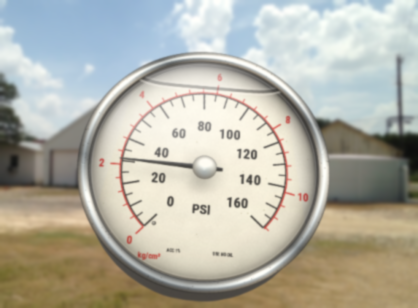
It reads 30; psi
